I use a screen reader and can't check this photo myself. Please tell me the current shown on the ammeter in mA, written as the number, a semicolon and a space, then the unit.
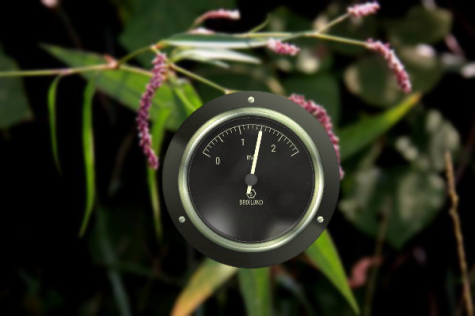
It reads 1.5; mA
